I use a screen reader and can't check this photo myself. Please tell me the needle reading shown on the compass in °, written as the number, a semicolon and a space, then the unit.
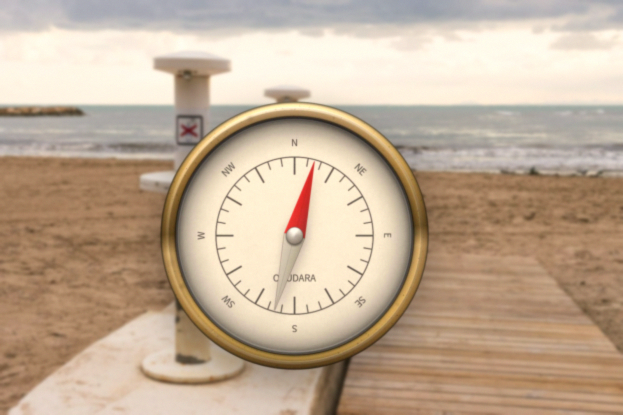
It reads 15; °
